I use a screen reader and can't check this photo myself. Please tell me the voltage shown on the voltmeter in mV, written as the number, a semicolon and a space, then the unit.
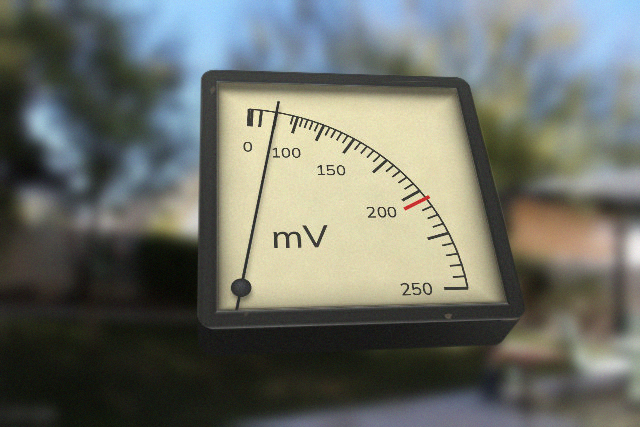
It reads 75; mV
